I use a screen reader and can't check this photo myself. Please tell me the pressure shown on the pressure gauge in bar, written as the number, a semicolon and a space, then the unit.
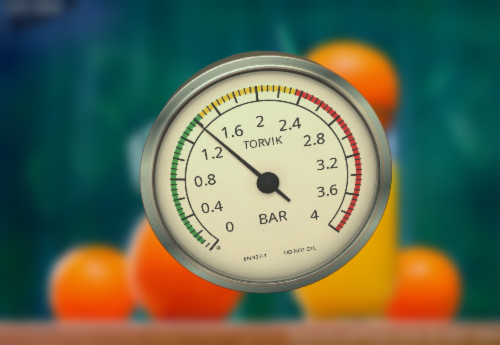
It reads 1.4; bar
